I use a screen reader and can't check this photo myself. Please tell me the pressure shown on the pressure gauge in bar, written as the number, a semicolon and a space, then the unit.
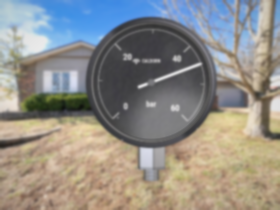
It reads 45; bar
